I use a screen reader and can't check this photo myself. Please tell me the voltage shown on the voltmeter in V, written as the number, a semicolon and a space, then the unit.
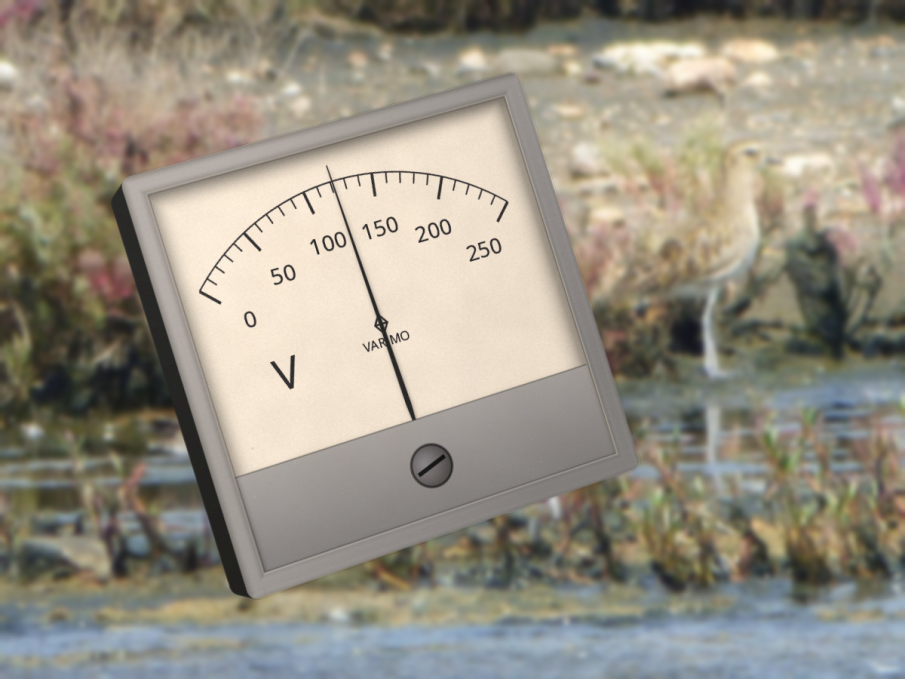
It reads 120; V
